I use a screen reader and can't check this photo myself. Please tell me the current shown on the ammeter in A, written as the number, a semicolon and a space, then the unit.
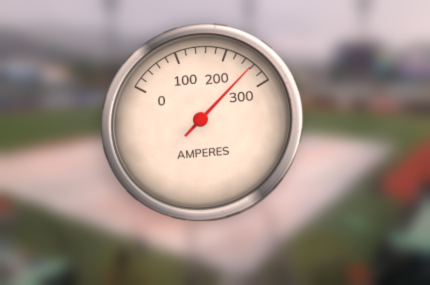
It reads 260; A
